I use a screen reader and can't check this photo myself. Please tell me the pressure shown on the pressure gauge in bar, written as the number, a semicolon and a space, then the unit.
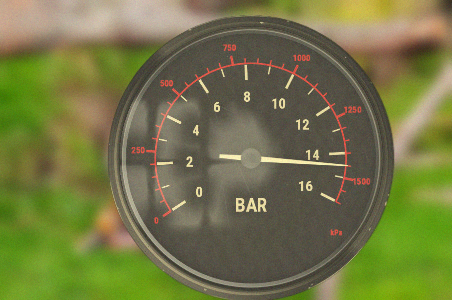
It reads 14.5; bar
